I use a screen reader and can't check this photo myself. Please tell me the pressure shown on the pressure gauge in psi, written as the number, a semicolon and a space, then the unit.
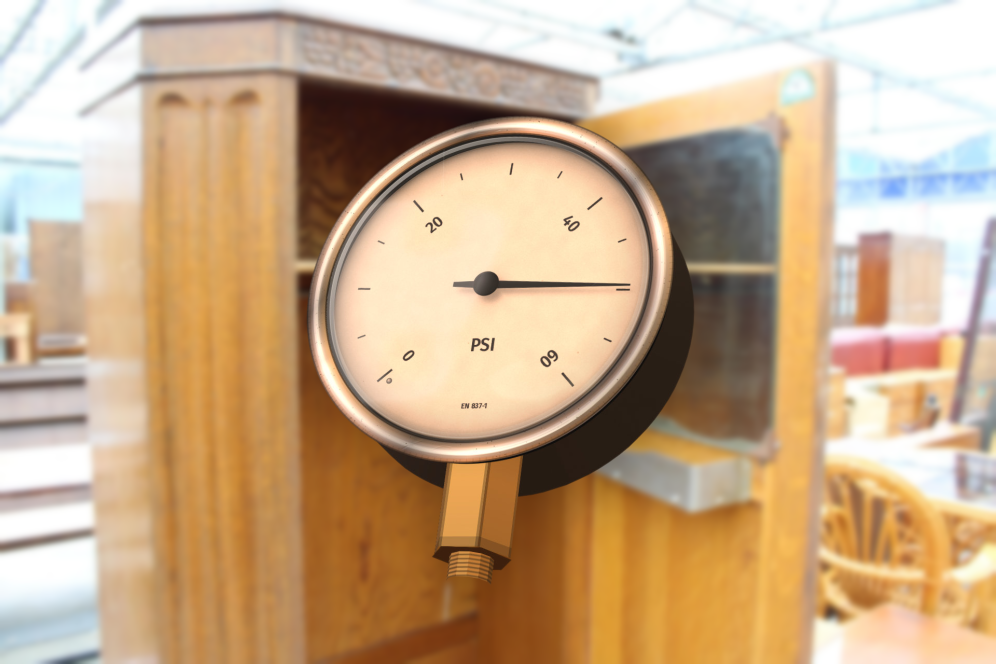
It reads 50; psi
